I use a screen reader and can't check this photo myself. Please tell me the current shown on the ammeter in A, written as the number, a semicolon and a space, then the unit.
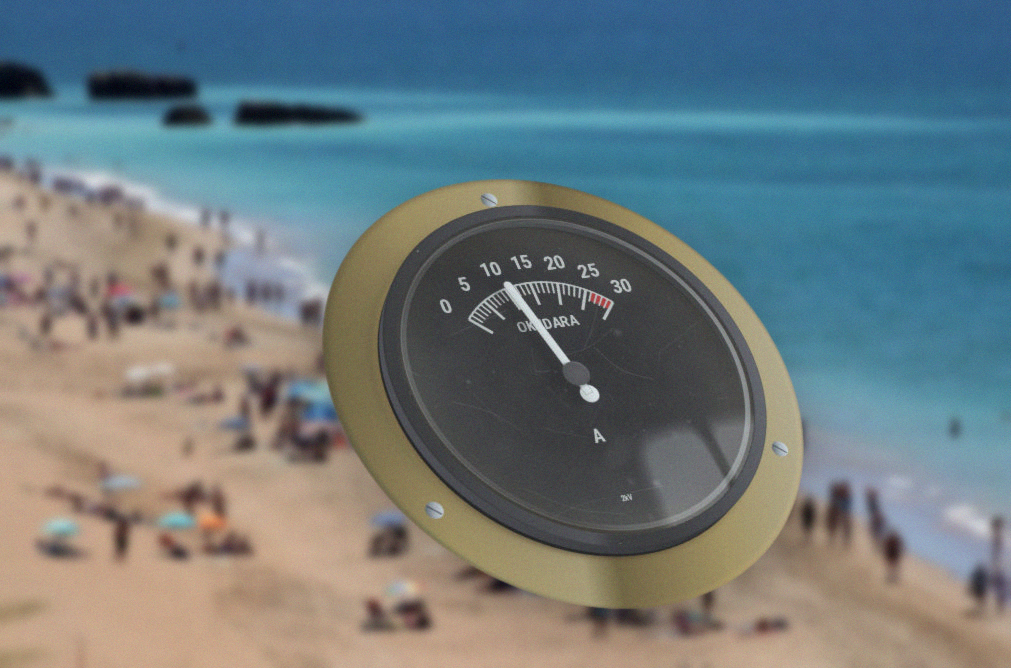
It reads 10; A
